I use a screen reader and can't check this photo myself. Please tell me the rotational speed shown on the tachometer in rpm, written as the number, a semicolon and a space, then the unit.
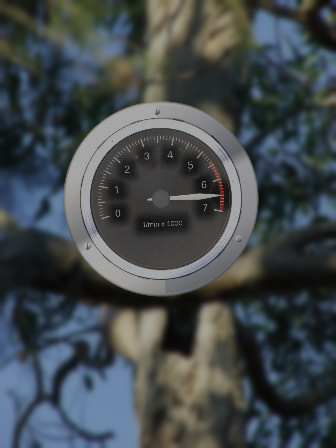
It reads 6500; rpm
